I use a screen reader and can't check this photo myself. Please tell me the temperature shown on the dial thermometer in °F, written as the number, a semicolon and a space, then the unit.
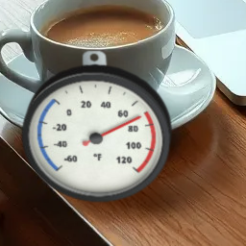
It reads 70; °F
